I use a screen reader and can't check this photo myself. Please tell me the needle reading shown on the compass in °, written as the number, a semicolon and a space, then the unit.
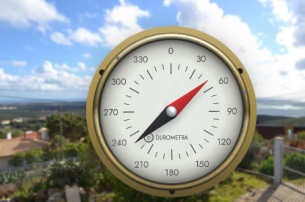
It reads 50; °
